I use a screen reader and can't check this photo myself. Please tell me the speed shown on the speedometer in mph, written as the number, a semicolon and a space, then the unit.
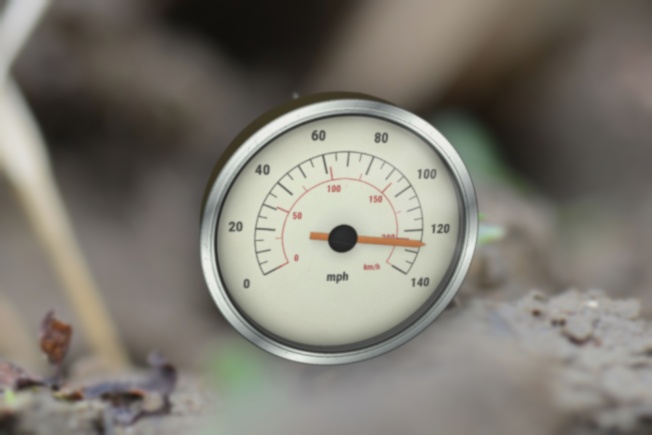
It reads 125; mph
